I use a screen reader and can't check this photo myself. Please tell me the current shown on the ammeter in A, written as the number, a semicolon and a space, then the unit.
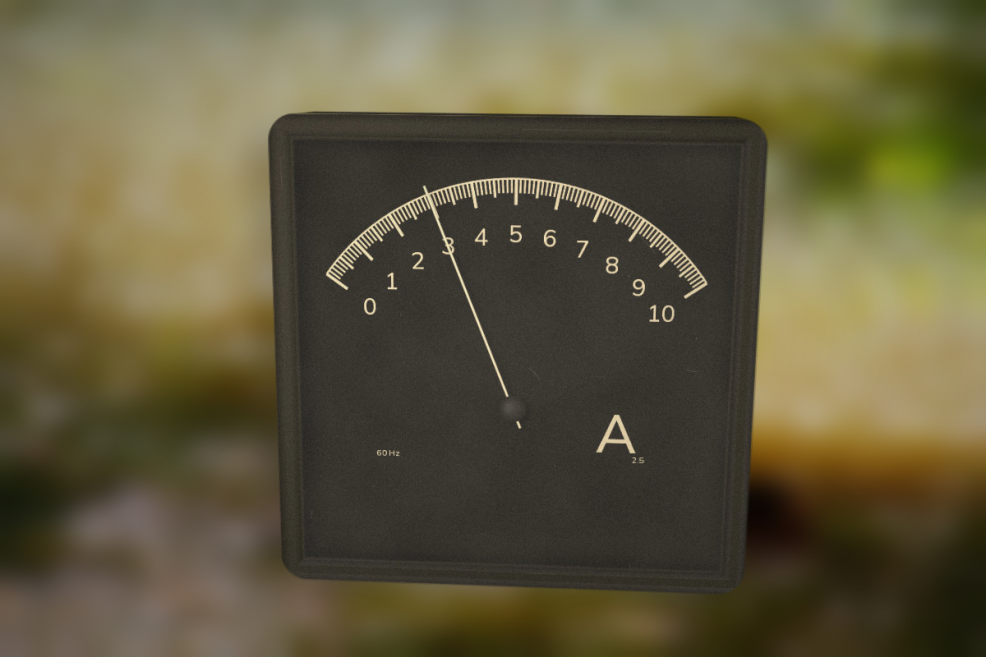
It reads 3; A
